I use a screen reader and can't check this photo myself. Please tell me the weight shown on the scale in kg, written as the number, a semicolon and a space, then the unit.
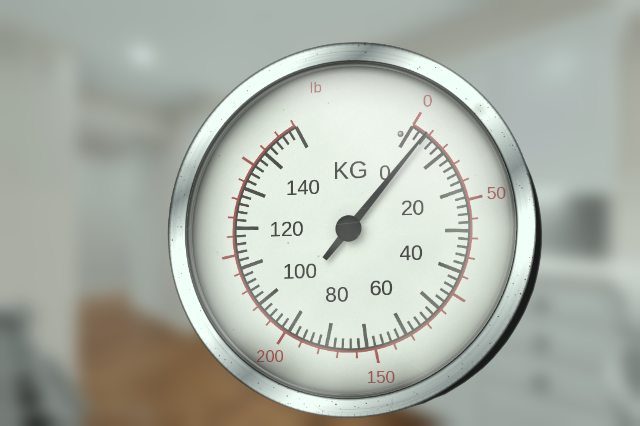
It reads 4; kg
